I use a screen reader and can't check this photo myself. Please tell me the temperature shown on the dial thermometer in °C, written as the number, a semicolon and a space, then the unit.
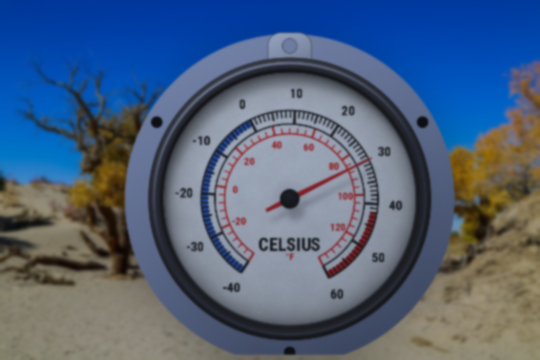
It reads 30; °C
